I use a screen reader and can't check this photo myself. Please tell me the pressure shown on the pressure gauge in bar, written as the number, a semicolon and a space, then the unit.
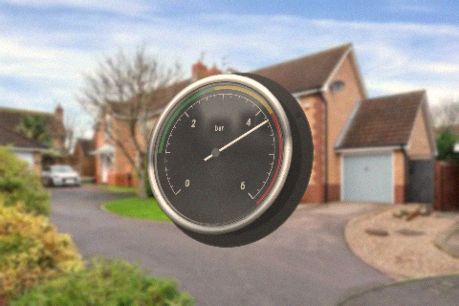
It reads 4.3; bar
